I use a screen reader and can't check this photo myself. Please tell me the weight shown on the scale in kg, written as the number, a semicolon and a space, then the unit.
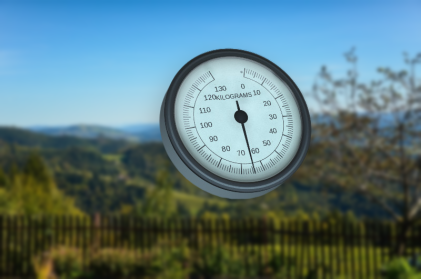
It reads 65; kg
